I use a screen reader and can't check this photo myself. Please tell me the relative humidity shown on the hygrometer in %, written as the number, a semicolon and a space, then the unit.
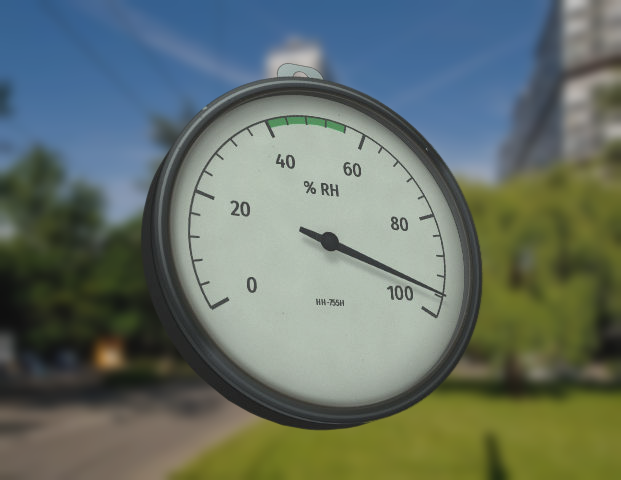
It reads 96; %
